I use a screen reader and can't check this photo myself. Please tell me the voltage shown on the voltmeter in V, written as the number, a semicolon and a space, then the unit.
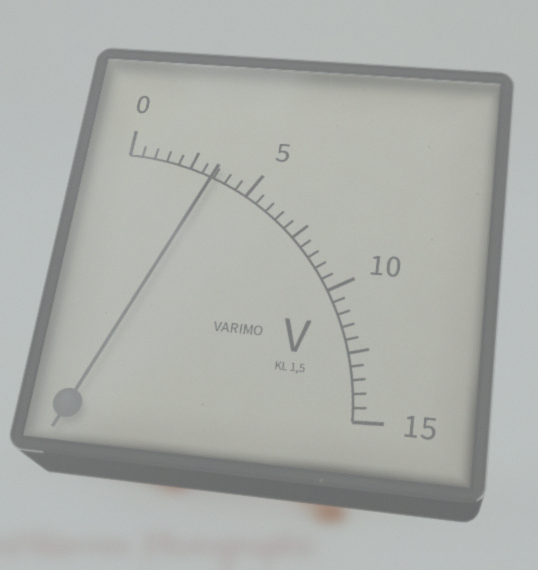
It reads 3.5; V
